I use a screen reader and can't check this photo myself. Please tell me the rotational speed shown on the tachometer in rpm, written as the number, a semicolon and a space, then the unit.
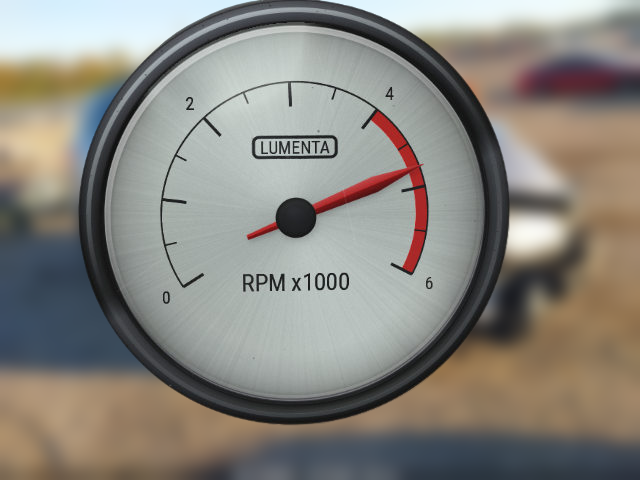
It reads 4750; rpm
